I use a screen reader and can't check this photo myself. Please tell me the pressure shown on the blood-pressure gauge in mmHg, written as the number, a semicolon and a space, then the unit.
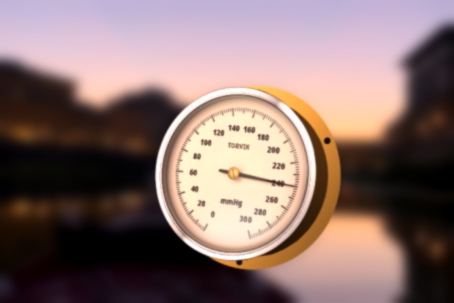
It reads 240; mmHg
